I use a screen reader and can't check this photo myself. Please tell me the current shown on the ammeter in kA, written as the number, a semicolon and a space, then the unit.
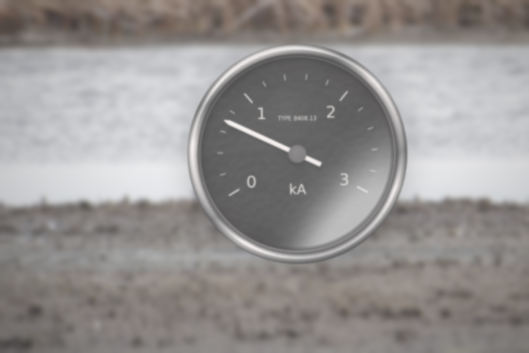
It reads 0.7; kA
